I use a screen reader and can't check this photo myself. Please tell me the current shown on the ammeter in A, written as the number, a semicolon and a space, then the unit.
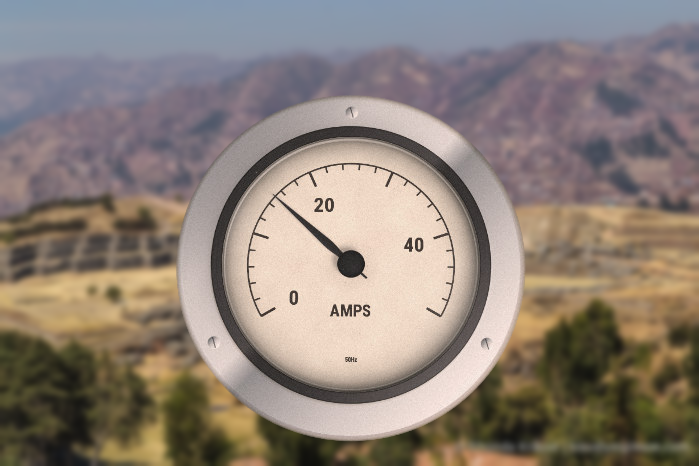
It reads 15; A
